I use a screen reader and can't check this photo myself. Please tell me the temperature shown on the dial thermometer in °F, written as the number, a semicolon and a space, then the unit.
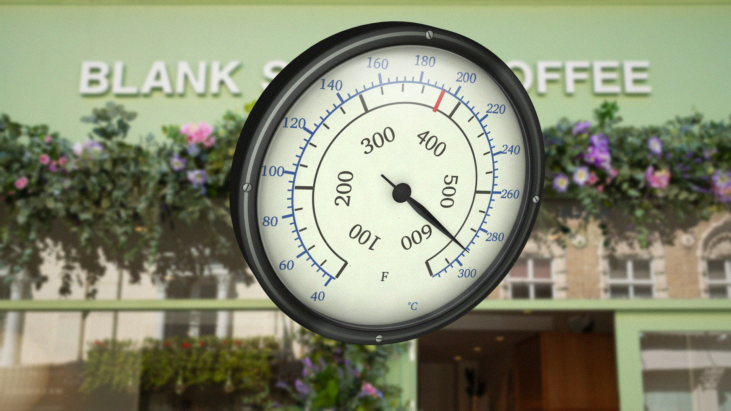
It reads 560; °F
